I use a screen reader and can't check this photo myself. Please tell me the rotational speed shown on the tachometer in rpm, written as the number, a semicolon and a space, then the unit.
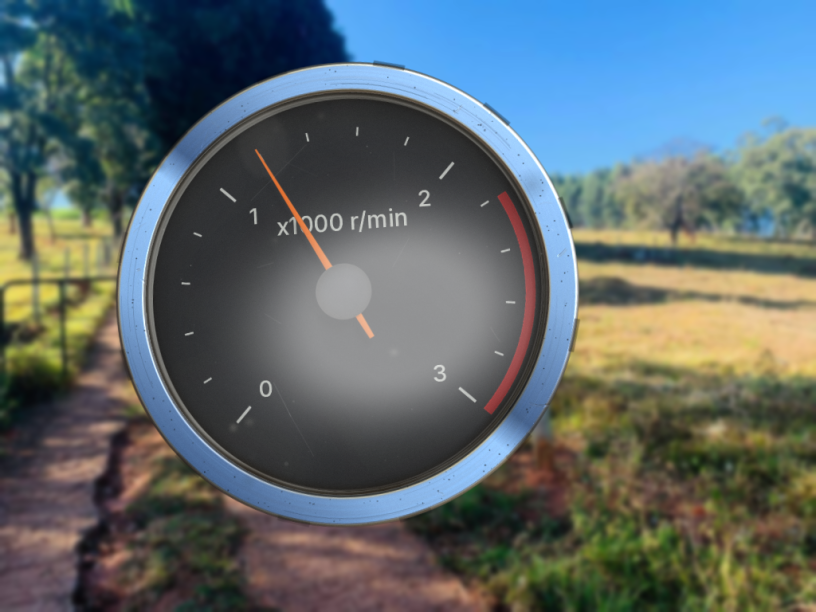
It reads 1200; rpm
